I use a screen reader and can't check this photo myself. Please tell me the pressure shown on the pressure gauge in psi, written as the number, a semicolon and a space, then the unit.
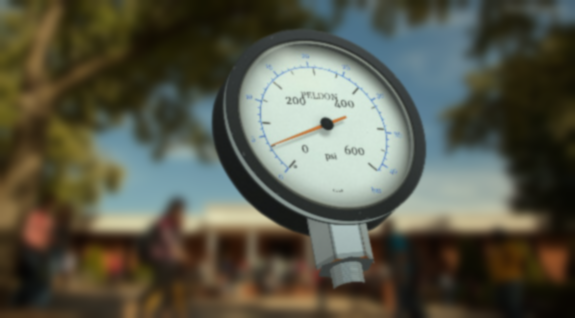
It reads 50; psi
